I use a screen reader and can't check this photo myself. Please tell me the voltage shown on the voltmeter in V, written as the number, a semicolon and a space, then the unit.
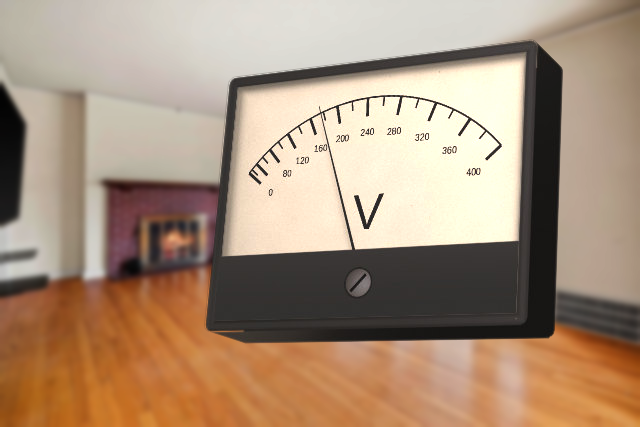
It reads 180; V
